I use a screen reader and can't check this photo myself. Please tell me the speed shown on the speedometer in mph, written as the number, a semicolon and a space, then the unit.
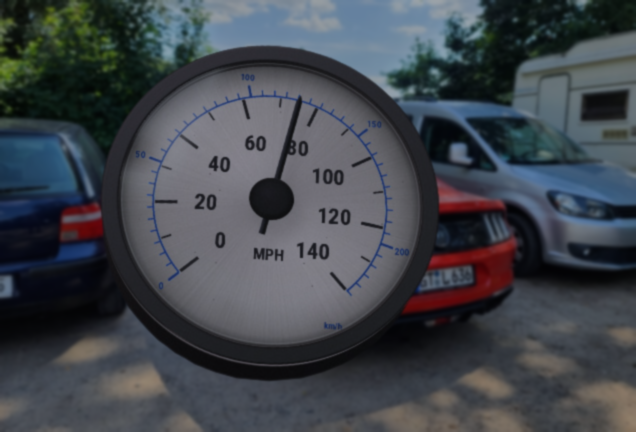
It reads 75; mph
